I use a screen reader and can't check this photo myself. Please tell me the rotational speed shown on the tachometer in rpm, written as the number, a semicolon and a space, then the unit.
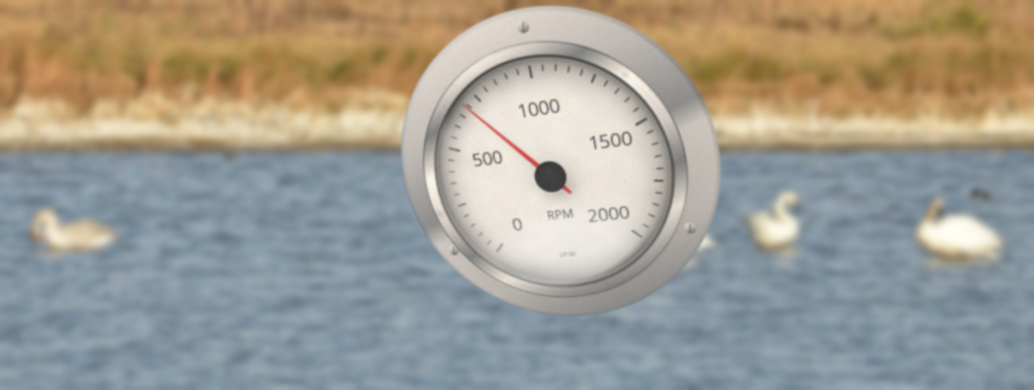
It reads 700; rpm
